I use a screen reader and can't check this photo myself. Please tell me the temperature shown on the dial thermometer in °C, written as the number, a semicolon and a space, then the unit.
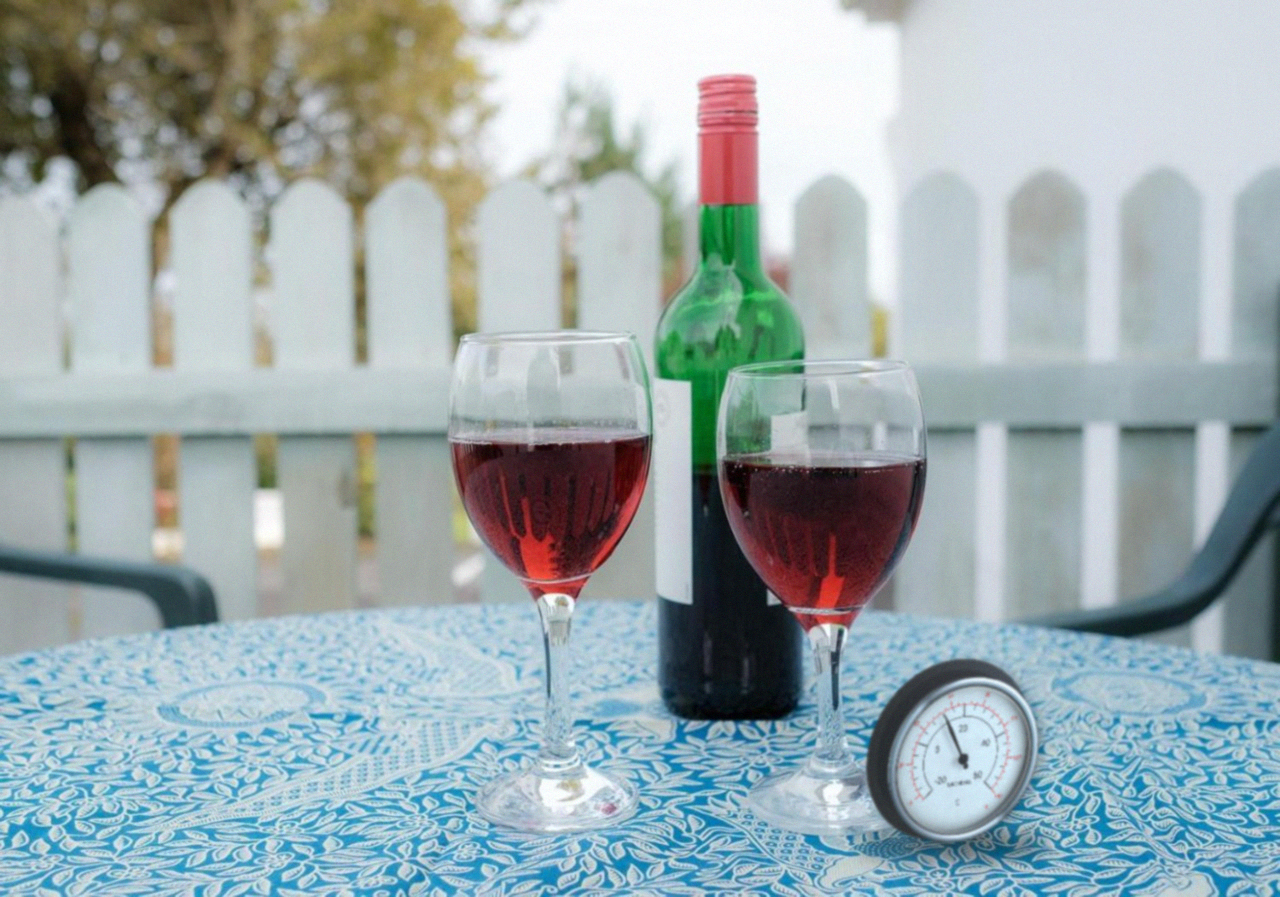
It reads 12; °C
